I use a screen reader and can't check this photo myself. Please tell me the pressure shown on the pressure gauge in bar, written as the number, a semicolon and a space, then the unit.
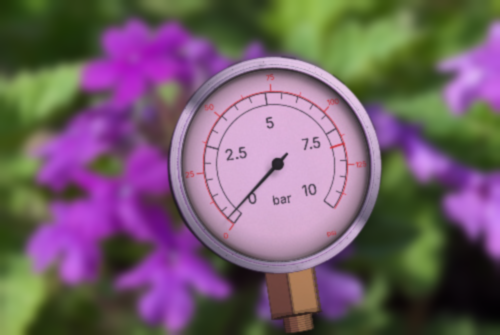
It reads 0.25; bar
